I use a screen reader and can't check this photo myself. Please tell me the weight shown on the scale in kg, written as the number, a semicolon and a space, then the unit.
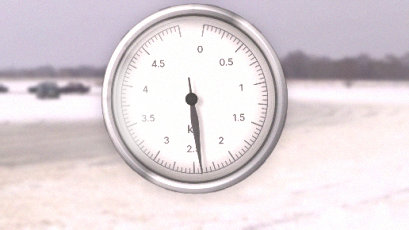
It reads 2.4; kg
